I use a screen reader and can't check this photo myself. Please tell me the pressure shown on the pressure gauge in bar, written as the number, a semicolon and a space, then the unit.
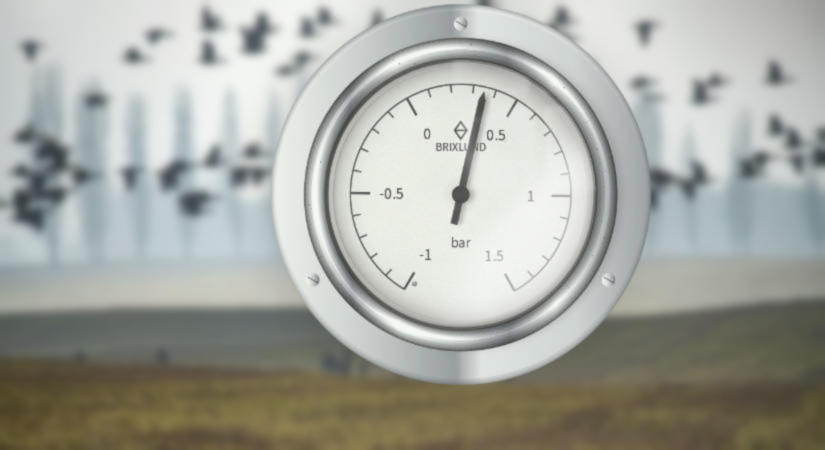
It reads 0.35; bar
